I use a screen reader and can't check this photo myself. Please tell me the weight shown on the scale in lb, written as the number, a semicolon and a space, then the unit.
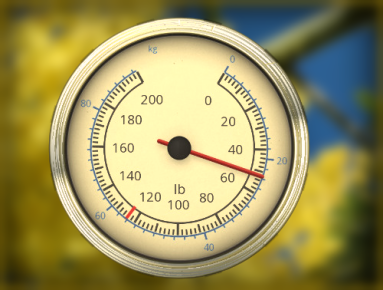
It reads 52; lb
